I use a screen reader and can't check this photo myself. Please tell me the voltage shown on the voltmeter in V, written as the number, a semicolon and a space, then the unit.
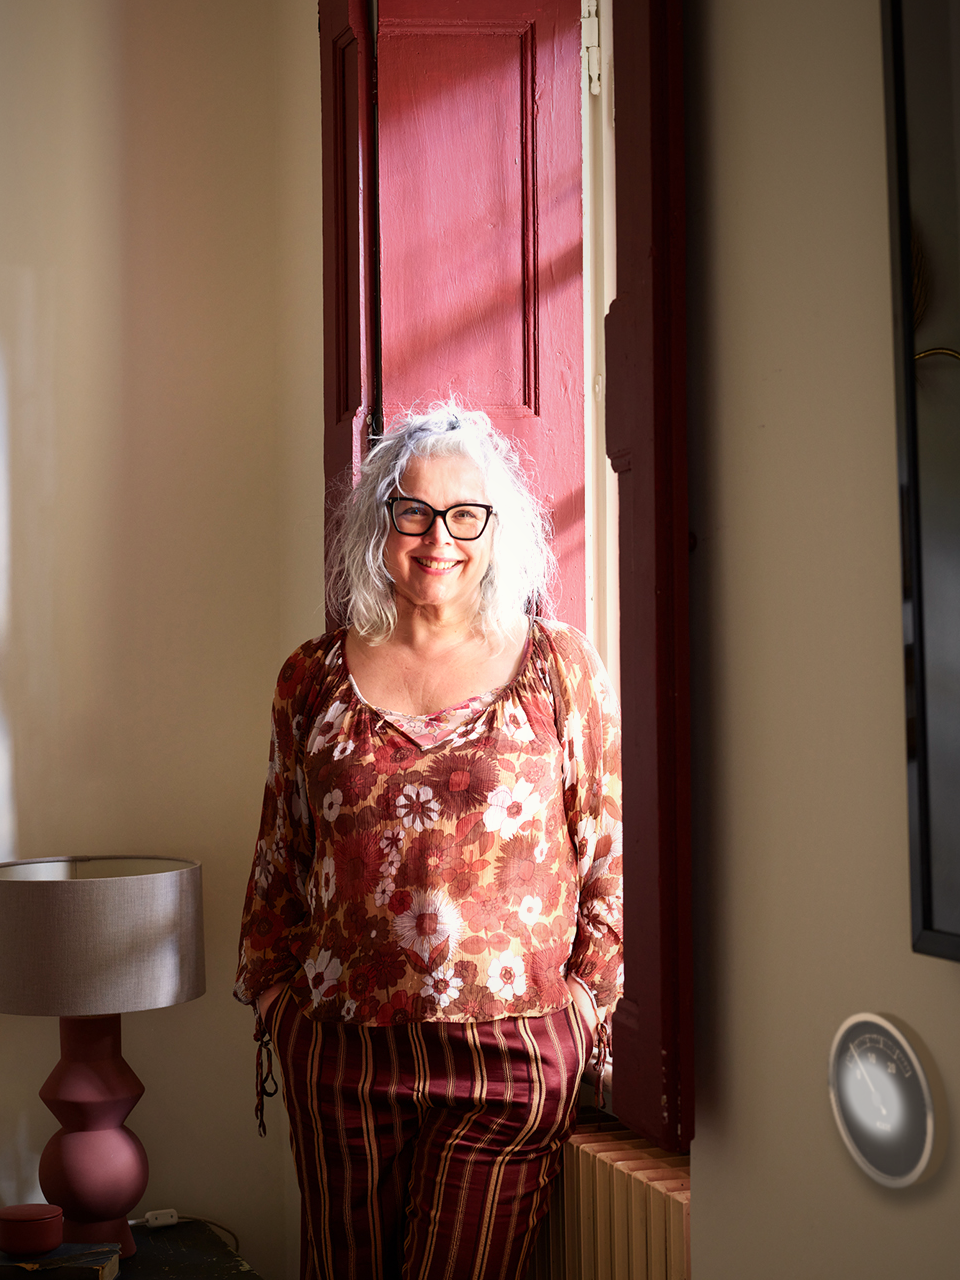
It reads 5; V
